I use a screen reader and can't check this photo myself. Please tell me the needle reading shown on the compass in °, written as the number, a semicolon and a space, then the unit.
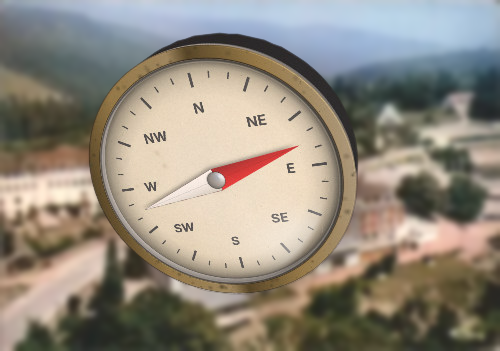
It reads 75; °
